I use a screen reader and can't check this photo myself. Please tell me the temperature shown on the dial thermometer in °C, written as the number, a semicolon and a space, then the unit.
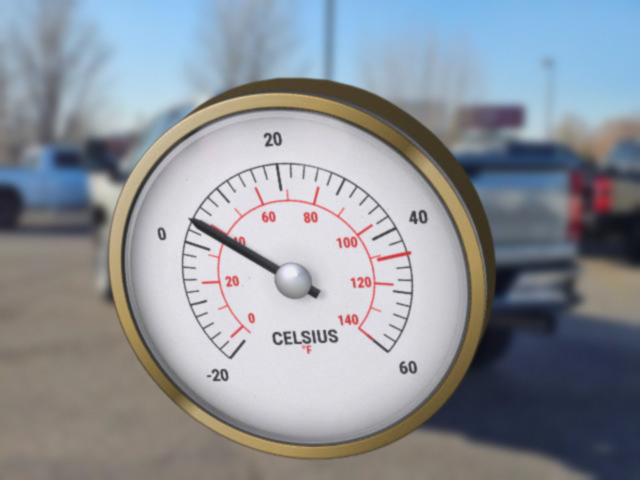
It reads 4; °C
